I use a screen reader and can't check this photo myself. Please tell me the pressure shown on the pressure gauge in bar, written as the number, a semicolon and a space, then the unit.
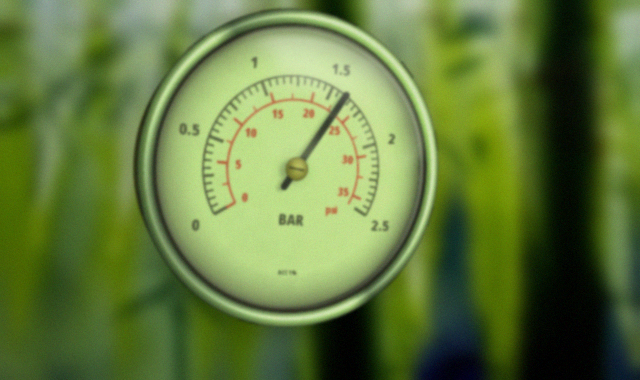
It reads 1.6; bar
